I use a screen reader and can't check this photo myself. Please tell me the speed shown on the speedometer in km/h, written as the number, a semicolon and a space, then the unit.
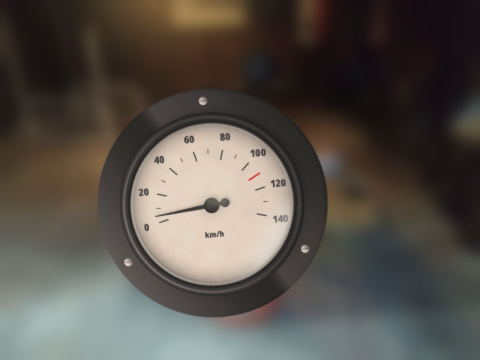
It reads 5; km/h
